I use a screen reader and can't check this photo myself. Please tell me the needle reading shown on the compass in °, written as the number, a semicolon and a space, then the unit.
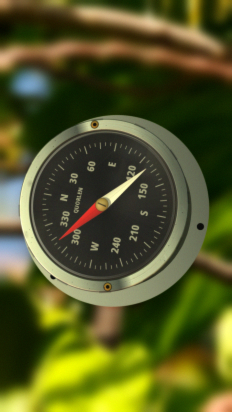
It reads 310; °
